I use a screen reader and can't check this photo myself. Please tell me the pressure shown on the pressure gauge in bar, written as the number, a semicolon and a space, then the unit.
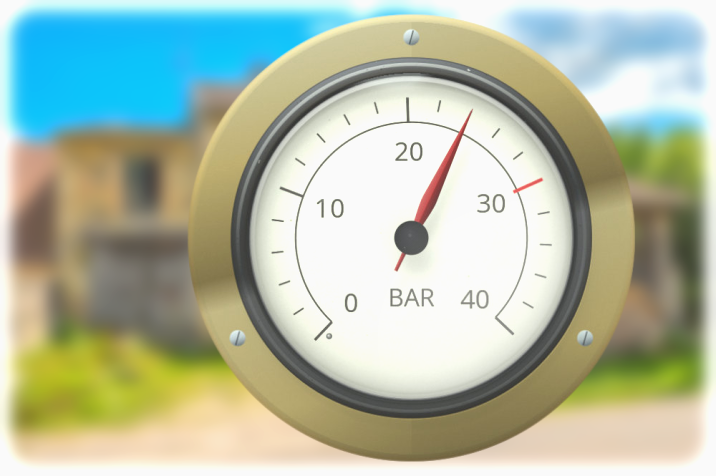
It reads 24; bar
